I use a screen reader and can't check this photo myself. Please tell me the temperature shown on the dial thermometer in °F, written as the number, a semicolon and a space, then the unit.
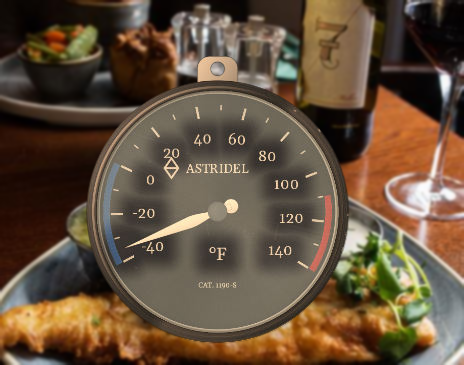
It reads -35; °F
